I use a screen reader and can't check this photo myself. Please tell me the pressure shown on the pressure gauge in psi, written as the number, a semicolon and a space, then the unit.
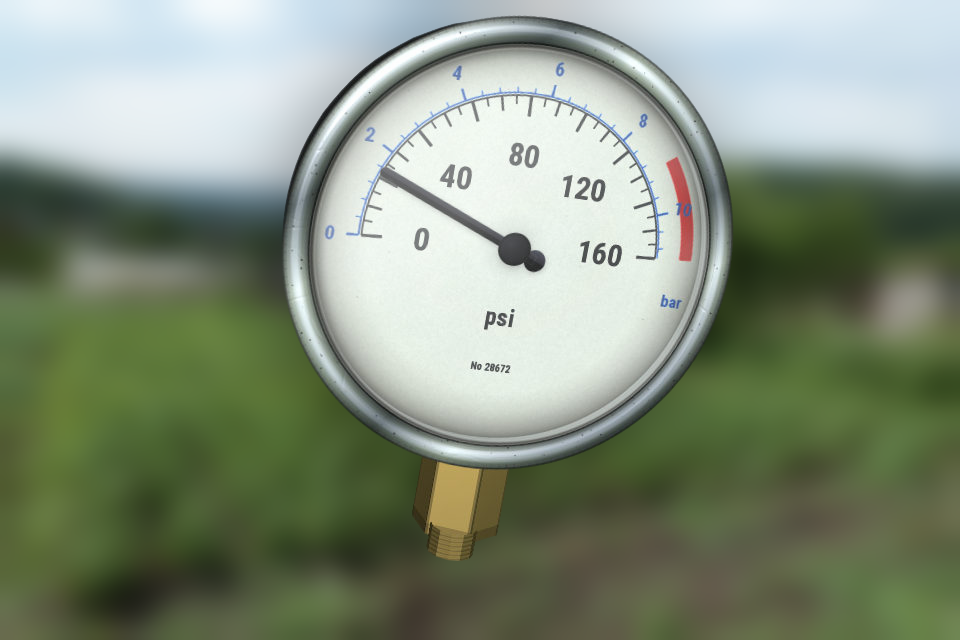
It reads 22.5; psi
